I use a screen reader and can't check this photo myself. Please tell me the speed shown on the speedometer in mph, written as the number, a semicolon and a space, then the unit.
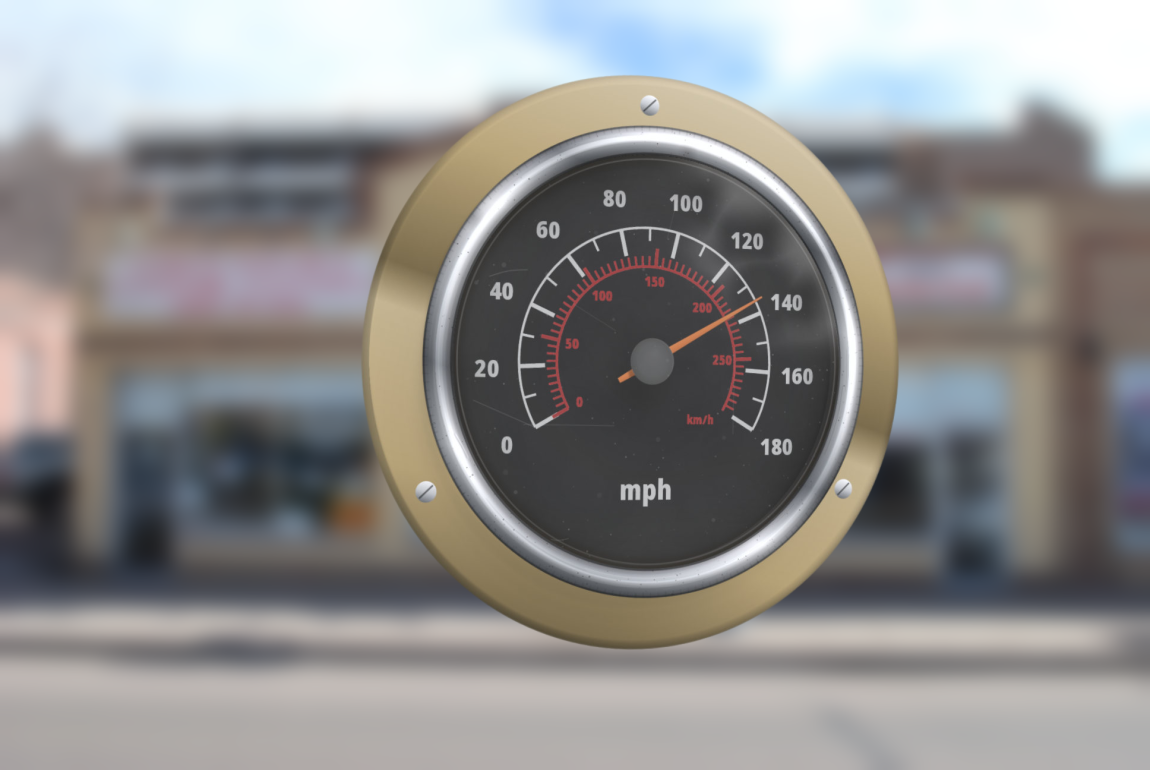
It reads 135; mph
